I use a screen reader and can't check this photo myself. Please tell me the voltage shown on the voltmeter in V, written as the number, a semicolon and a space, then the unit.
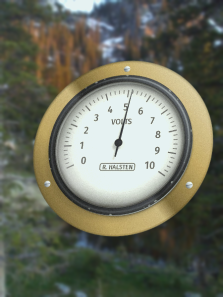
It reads 5.2; V
